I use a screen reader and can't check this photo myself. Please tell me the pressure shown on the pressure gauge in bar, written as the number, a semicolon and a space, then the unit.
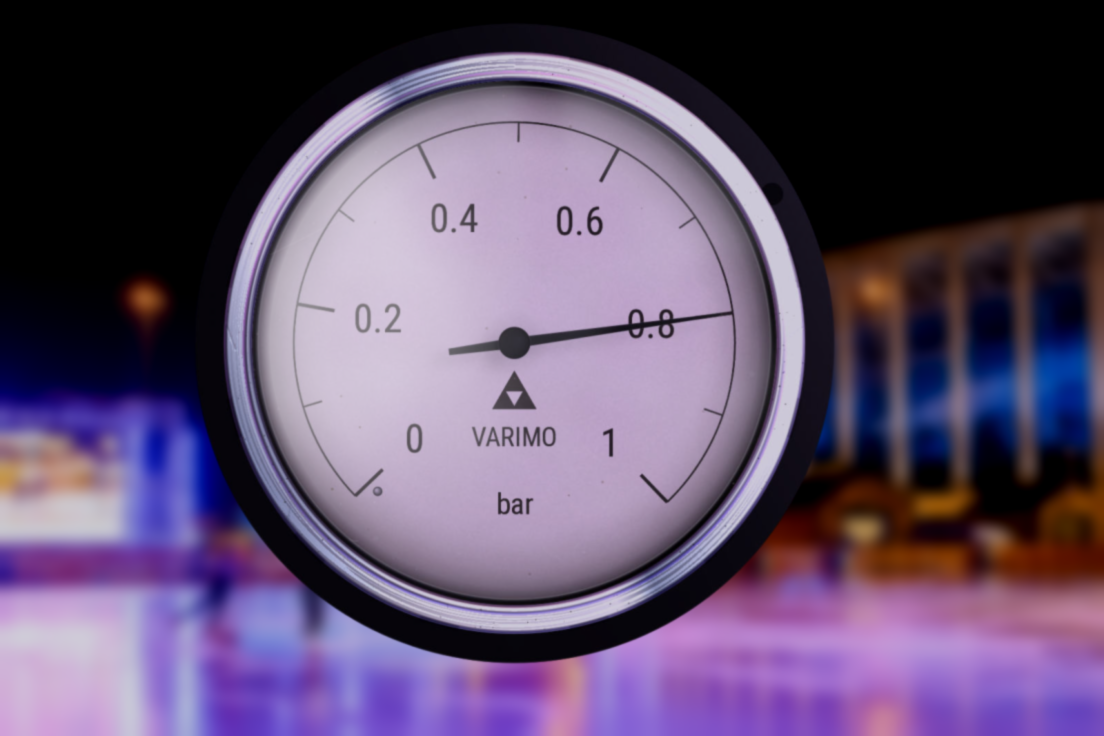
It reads 0.8; bar
